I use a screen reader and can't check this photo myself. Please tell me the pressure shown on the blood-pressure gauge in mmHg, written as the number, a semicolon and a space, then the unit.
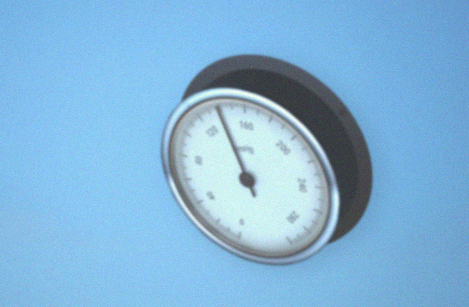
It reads 140; mmHg
